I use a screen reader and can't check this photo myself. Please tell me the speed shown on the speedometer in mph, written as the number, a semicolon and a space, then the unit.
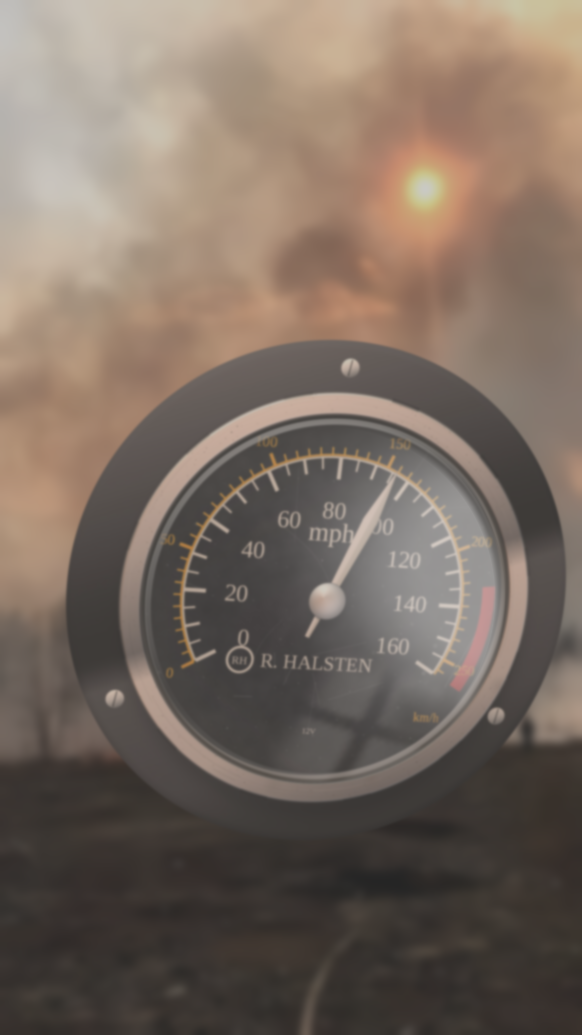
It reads 95; mph
